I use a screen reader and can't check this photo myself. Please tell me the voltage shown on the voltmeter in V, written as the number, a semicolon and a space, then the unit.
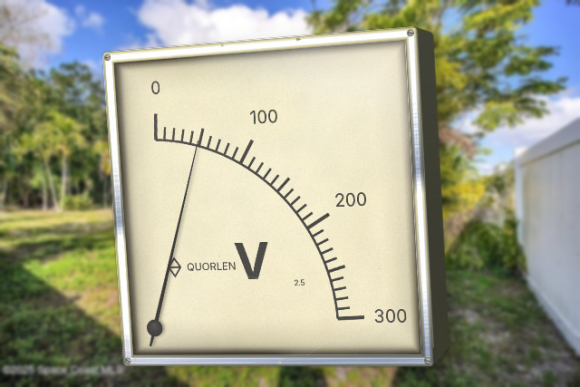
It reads 50; V
